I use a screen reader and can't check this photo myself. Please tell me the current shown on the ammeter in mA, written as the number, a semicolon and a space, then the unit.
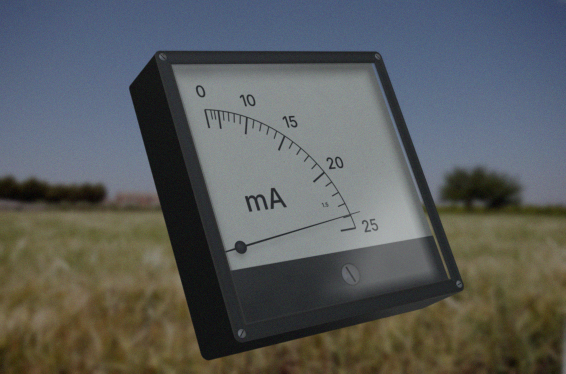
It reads 24; mA
